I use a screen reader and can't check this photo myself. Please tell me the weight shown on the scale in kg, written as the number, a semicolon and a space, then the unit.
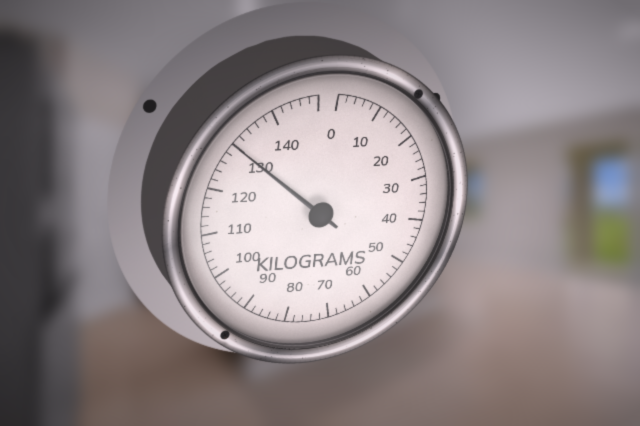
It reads 130; kg
